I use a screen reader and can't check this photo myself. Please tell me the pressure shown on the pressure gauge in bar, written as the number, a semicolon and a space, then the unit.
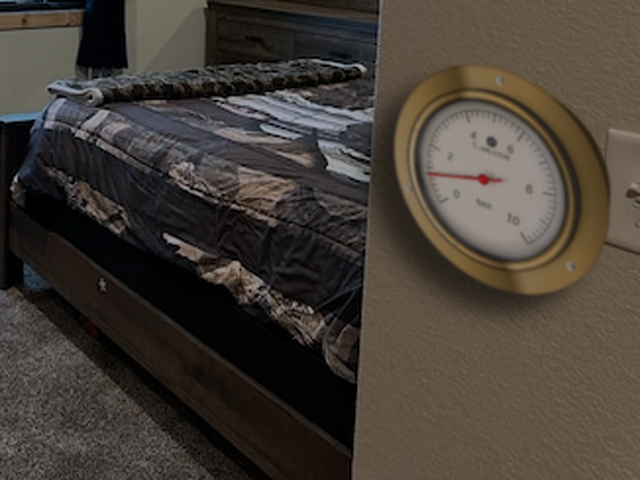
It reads 1; bar
